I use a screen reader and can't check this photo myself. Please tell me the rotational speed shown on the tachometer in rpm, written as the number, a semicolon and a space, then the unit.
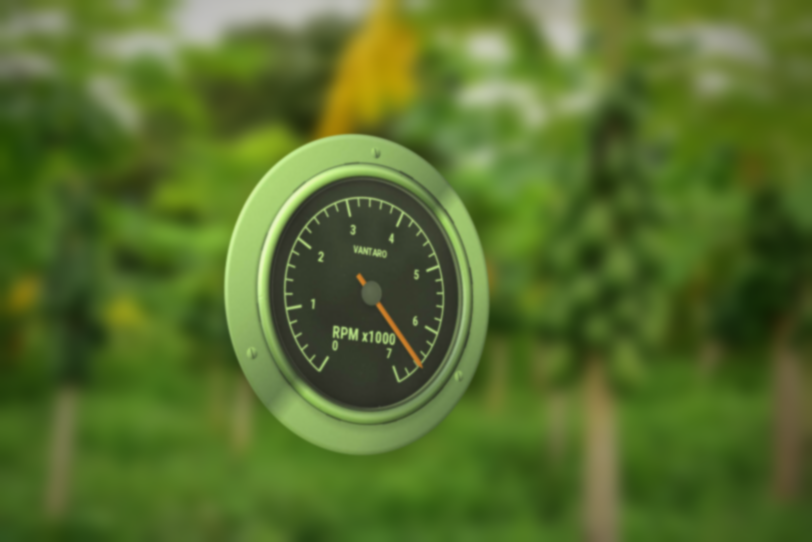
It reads 6600; rpm
